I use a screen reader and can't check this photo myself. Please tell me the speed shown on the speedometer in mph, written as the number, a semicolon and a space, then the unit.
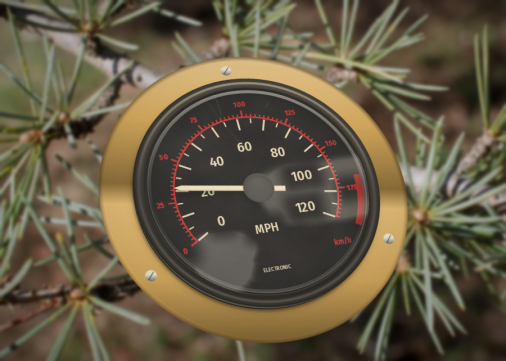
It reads 20; mph
